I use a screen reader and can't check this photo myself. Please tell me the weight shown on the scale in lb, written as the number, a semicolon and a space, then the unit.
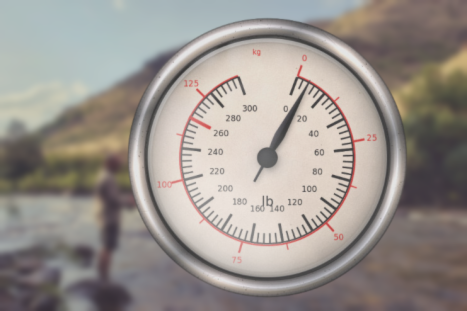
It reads 8; lb
